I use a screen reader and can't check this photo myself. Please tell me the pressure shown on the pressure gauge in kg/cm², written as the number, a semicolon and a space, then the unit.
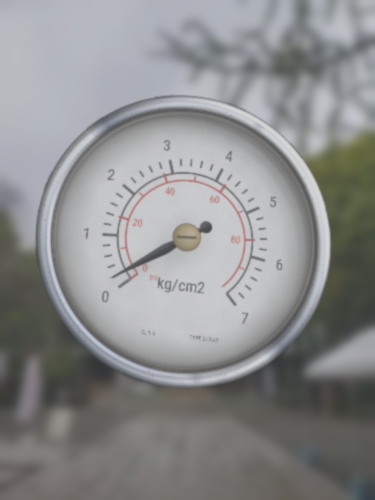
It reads 0.2; kg/cm²
